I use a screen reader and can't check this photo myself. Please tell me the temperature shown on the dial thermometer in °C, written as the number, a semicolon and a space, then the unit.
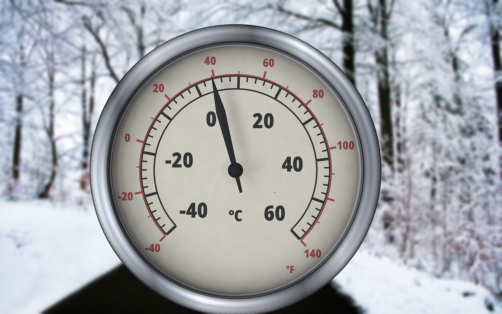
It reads 4; °C
